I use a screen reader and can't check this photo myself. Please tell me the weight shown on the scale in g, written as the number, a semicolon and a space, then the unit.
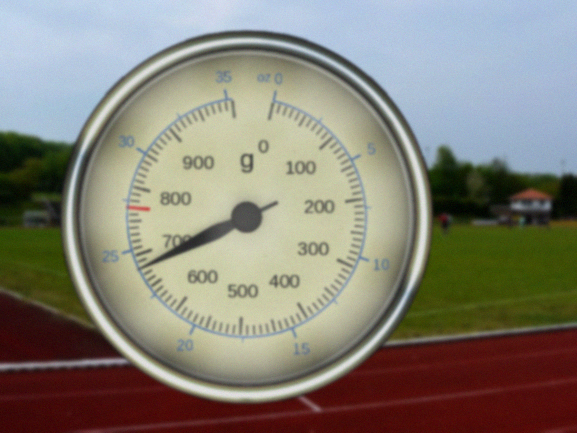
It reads 680; g
